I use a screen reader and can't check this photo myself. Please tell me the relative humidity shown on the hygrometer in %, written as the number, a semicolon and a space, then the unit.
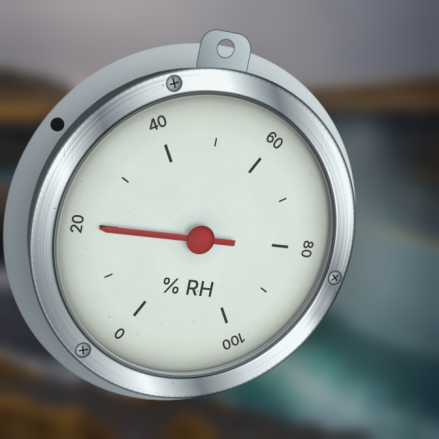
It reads 20; %
